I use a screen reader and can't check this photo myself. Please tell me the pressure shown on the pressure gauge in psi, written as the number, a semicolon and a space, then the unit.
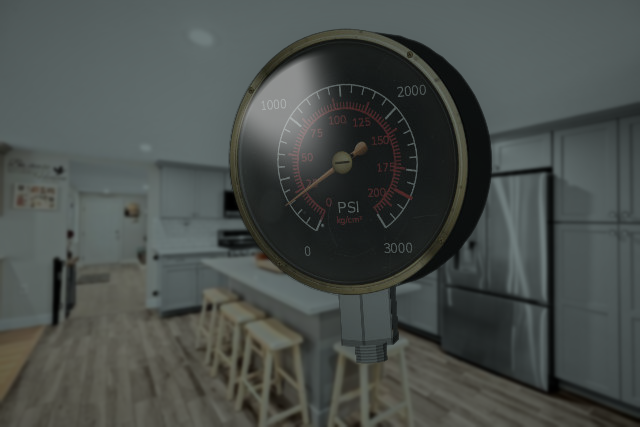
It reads 300; psi
